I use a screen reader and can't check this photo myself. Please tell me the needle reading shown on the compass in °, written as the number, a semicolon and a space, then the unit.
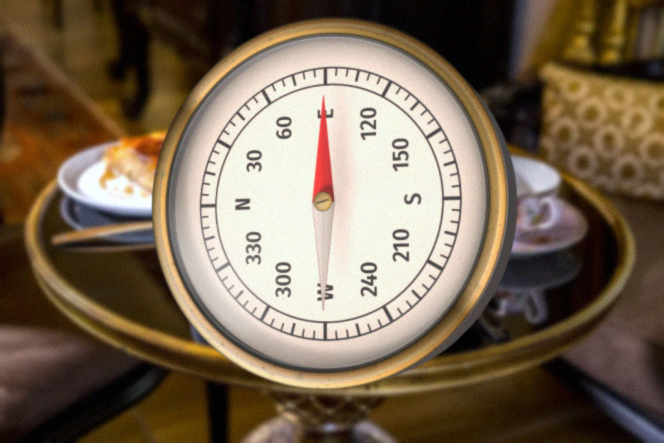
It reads 90; °
